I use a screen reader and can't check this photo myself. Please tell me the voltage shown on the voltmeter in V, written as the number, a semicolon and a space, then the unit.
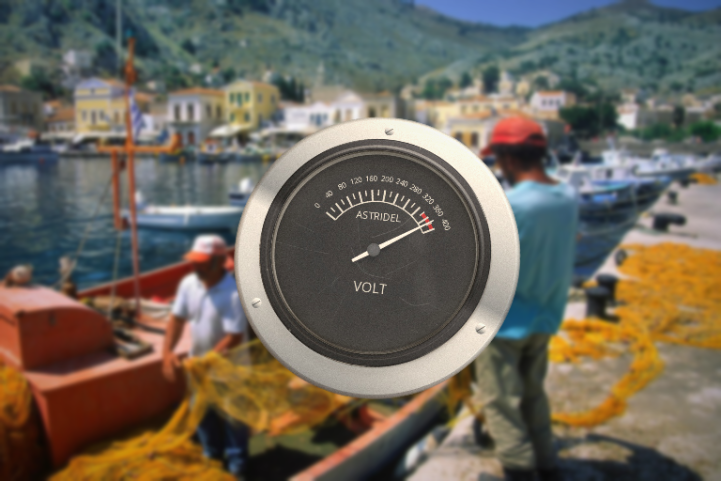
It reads 380; V
